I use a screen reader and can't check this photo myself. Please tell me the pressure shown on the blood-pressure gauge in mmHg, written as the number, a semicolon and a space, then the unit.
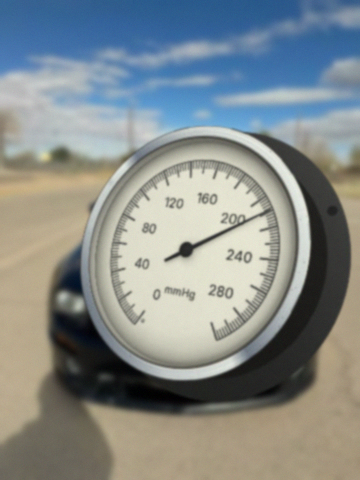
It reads 210; mmHg
